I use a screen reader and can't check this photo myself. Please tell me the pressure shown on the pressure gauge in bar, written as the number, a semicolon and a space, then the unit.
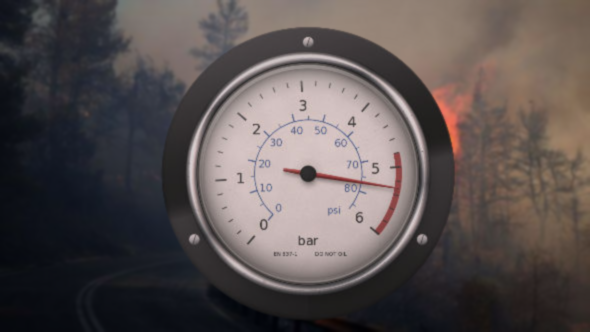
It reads 5.3; bar
